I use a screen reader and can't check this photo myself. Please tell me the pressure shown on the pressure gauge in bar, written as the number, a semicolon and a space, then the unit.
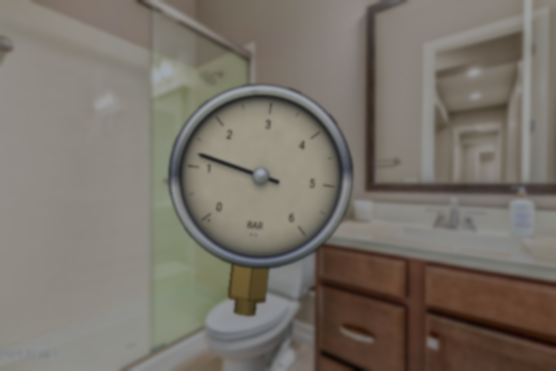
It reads 1.25; bar
